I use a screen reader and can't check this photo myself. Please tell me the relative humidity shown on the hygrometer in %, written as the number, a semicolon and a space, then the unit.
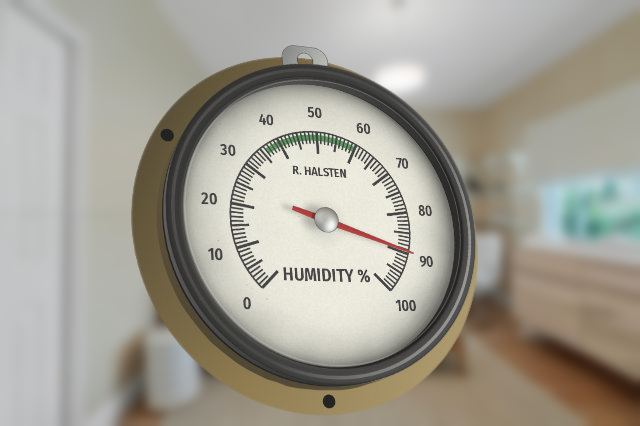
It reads 90; %
